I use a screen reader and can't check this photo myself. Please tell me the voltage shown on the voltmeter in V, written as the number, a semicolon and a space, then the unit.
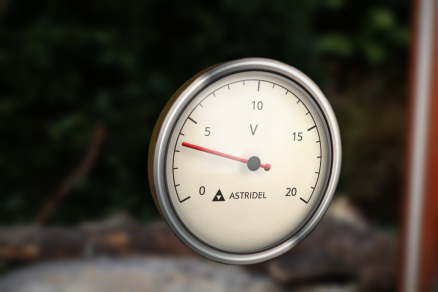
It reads 3.5; V
